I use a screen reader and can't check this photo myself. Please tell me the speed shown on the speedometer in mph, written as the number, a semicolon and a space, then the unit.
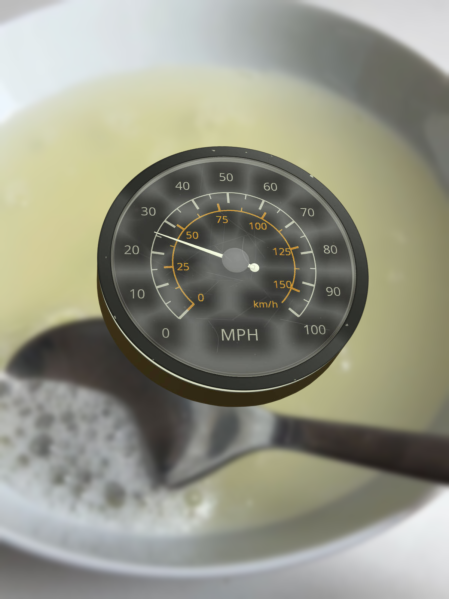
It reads 25; mph
